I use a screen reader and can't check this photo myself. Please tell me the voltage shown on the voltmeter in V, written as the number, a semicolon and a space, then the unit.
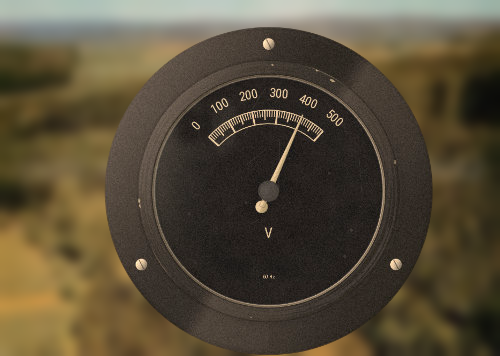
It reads 400; V
